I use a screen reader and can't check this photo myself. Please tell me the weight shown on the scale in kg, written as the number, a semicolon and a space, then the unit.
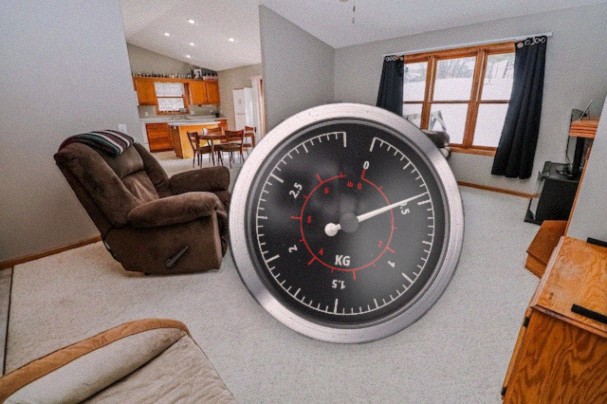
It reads 0.45; kg
